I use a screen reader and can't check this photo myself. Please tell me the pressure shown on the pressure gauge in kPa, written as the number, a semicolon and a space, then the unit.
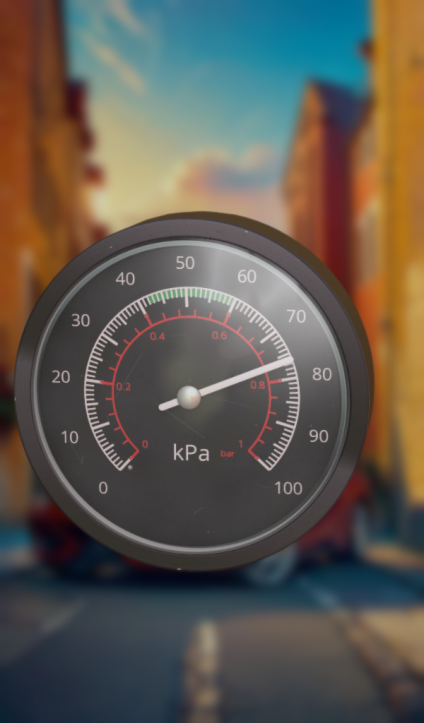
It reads 76; kPa
